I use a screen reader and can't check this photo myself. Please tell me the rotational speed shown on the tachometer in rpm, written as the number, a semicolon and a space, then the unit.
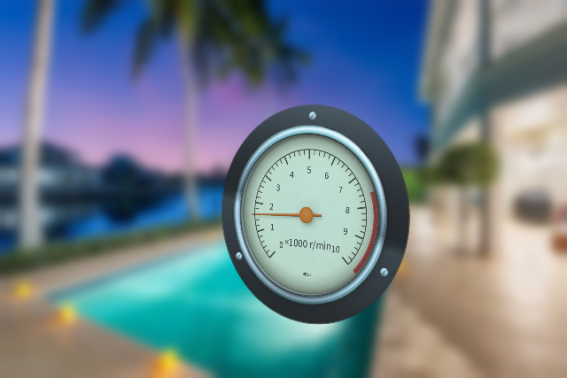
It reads 1600; rpm
